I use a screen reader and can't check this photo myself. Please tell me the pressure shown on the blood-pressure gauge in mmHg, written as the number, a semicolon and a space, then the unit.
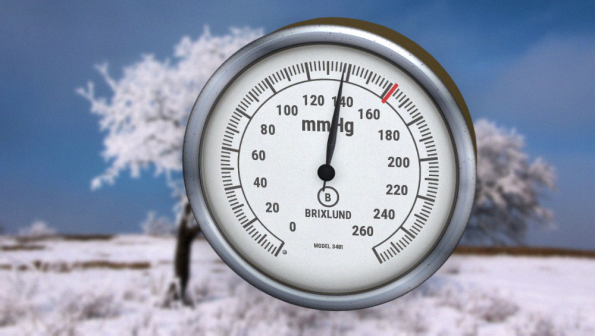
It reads 138; mmHg
